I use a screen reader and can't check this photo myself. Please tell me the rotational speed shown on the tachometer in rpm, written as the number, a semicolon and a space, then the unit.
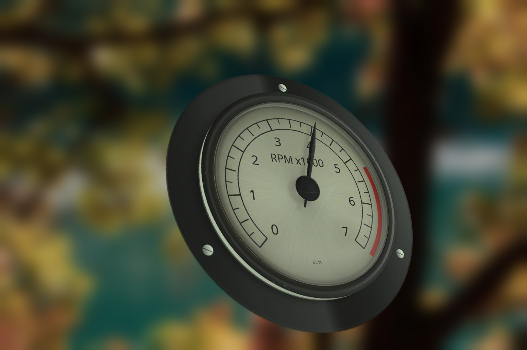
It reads 4000; rpm
